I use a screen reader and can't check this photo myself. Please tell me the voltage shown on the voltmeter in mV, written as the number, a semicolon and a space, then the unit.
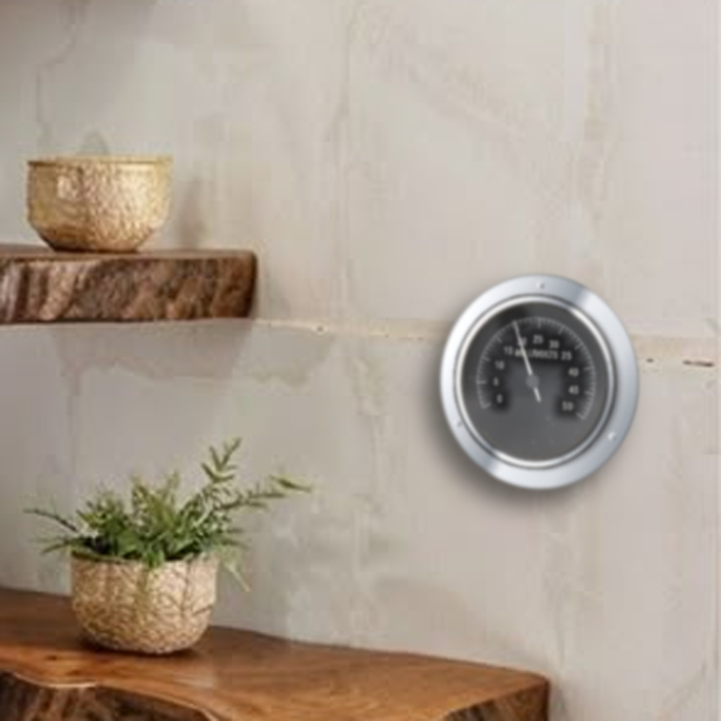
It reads 20; mV
